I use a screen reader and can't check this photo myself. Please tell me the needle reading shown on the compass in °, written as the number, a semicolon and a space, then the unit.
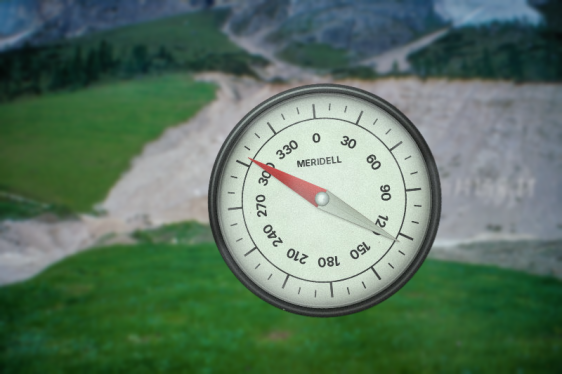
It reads 305; °
